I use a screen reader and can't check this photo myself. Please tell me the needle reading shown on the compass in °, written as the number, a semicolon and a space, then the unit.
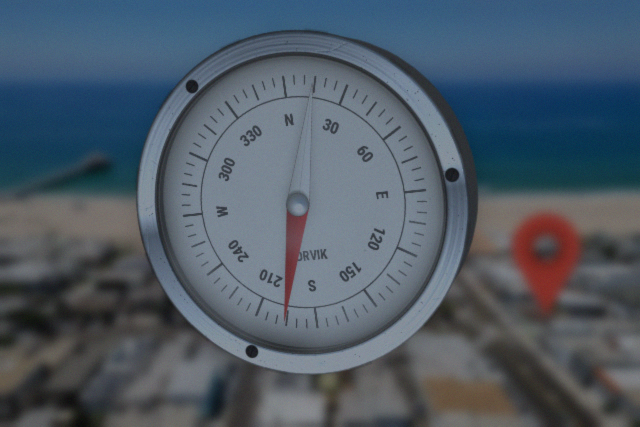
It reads 195; °
